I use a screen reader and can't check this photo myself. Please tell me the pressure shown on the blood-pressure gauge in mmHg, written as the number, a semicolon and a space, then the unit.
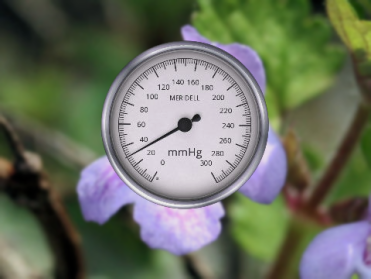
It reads 30; mmHg
